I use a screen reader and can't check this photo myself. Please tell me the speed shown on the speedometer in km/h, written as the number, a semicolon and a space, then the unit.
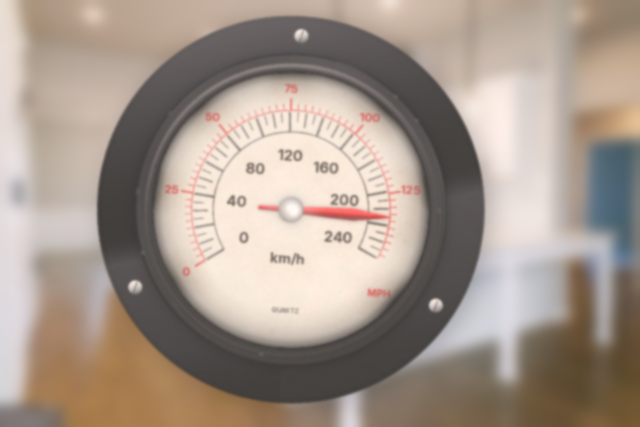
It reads 215; km/h
